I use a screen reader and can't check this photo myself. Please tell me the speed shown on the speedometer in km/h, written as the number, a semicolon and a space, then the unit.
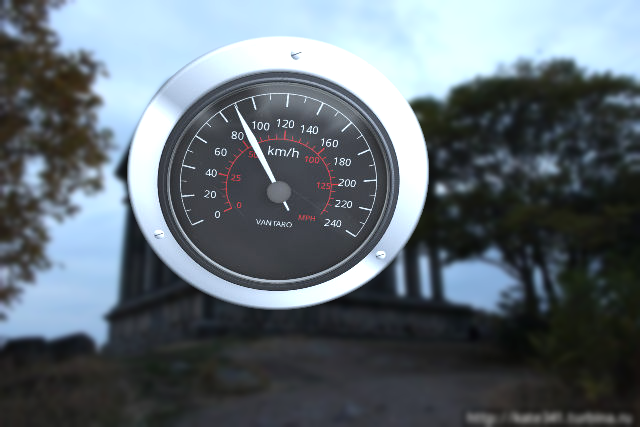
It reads 90; km/h
